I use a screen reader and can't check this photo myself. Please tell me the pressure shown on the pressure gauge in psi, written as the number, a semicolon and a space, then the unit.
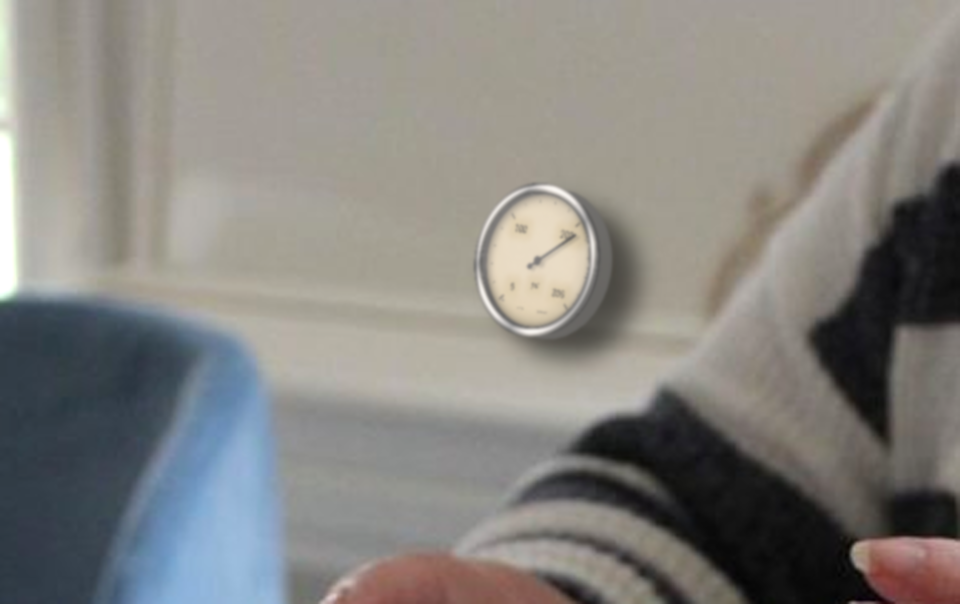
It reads 210; psi
